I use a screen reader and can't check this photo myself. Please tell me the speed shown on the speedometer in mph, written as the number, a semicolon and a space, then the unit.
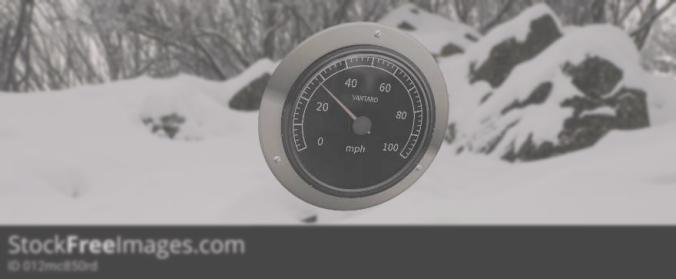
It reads 28; mph
